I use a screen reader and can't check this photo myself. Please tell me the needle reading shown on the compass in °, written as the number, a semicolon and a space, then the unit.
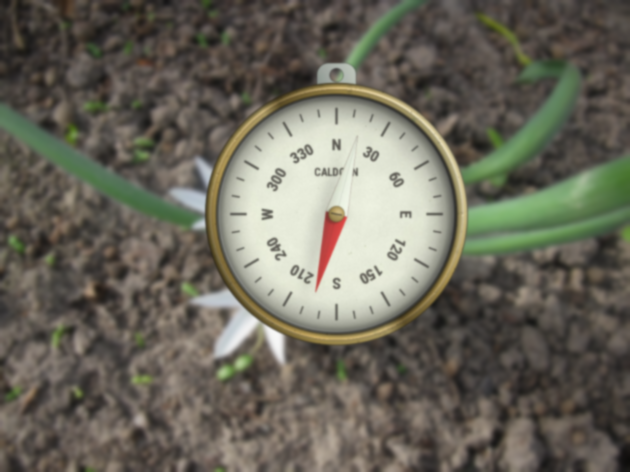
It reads 195; °
